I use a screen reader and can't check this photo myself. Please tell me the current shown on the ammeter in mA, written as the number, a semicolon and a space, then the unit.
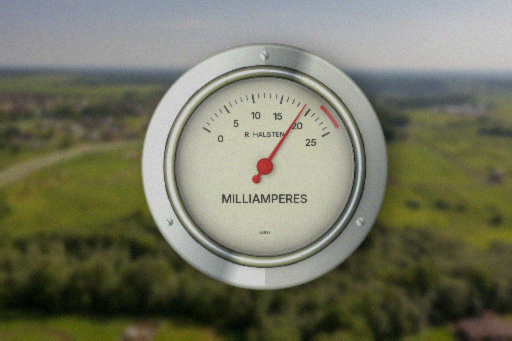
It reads 19; mA
